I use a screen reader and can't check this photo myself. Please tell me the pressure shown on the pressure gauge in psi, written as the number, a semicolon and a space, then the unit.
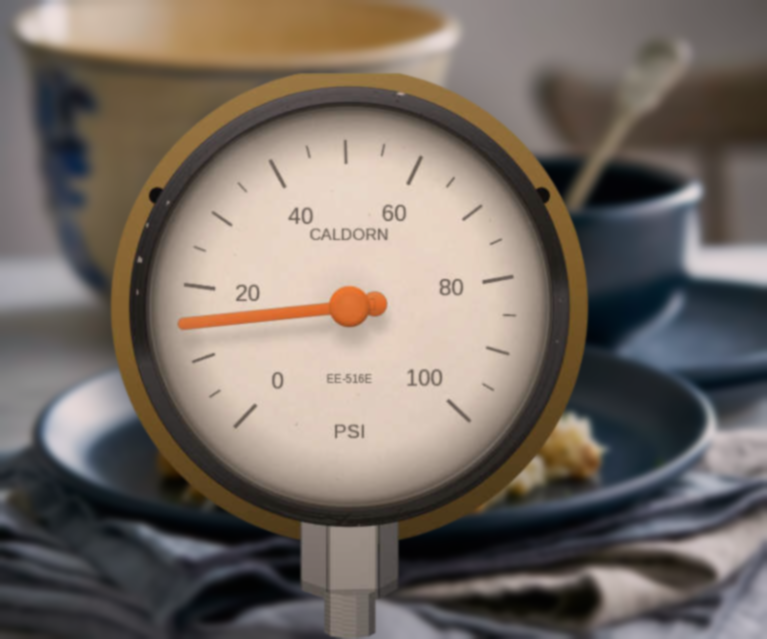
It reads 15; psi
